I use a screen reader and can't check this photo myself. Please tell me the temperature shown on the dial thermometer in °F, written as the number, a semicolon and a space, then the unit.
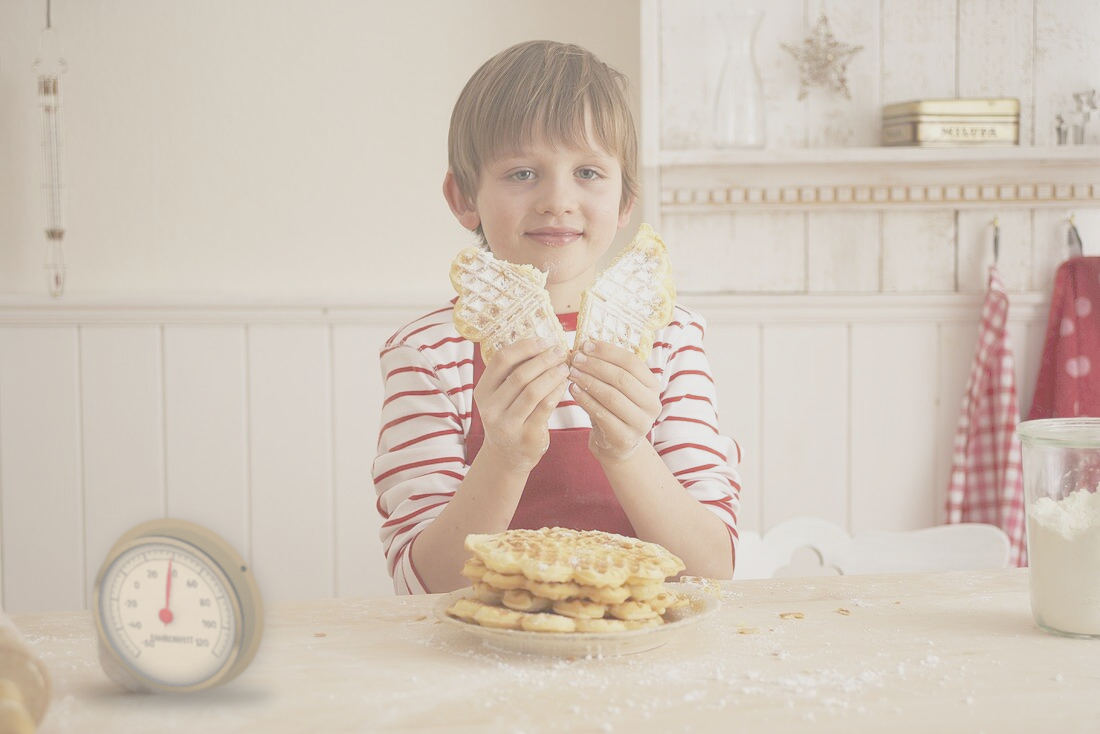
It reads 40; °F
